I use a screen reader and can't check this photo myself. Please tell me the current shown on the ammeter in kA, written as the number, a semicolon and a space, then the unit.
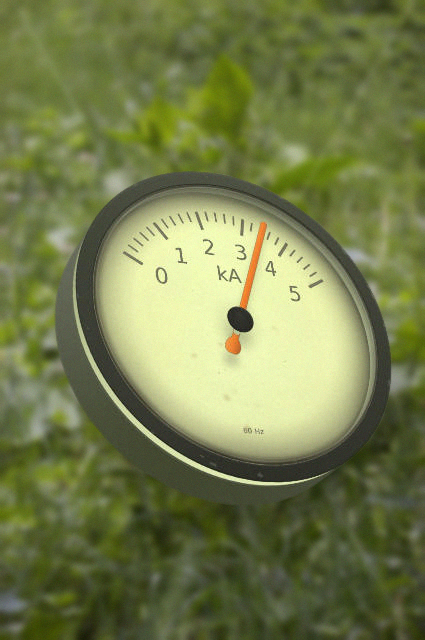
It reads 3.4; kA
